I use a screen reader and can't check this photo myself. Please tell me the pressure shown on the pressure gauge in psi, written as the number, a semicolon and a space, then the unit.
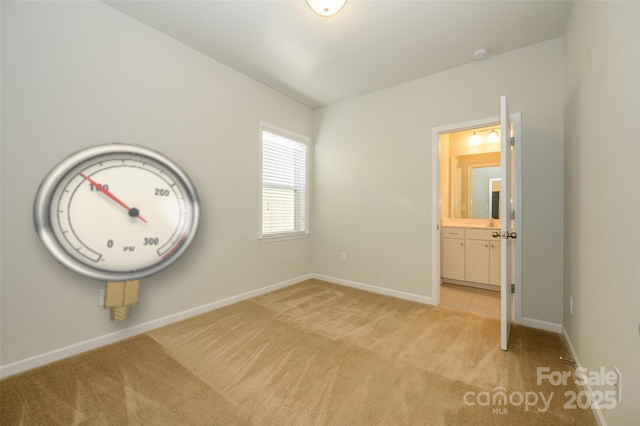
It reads 100; psi
